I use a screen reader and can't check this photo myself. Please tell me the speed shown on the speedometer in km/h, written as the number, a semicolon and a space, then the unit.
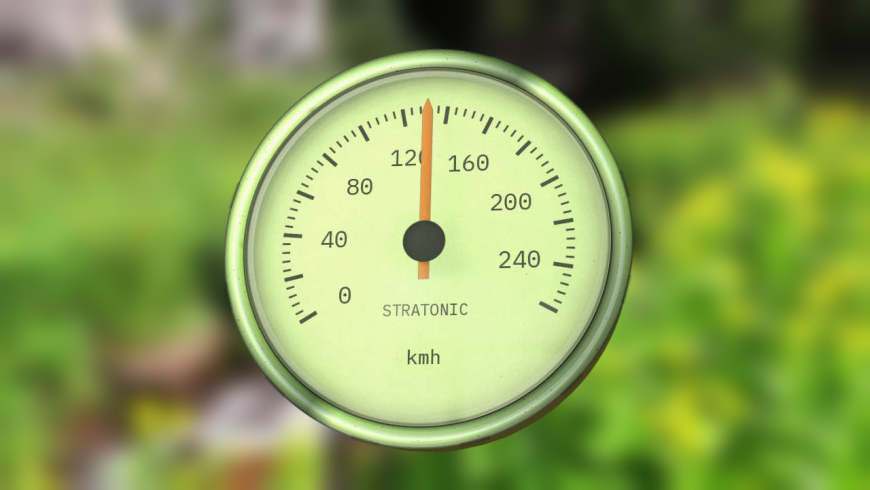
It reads 132; km/h
